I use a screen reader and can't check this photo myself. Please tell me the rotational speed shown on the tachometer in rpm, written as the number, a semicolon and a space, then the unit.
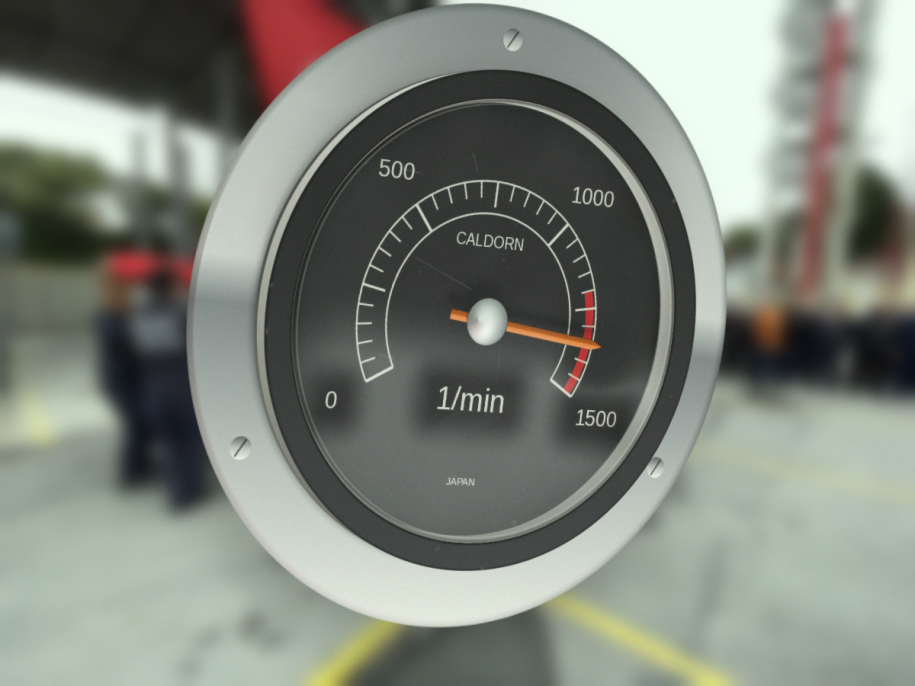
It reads 1350; rpm
